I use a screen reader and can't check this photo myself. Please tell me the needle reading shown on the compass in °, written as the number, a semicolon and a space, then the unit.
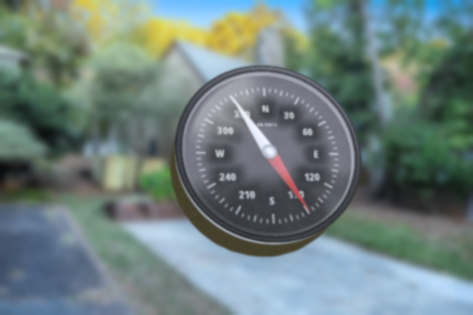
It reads 150; °
